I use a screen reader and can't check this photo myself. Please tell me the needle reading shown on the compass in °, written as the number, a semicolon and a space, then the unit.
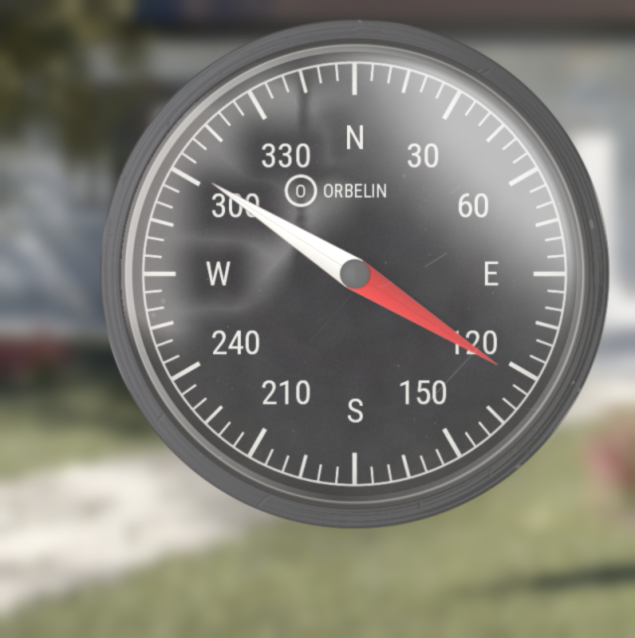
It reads 122.5; °
